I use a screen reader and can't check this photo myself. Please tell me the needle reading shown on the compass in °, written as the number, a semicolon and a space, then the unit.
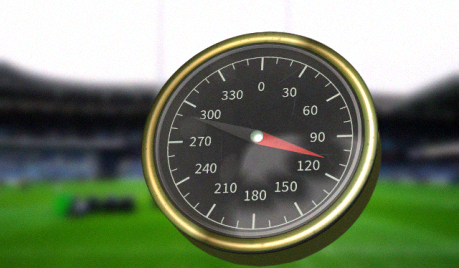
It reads 110; °
